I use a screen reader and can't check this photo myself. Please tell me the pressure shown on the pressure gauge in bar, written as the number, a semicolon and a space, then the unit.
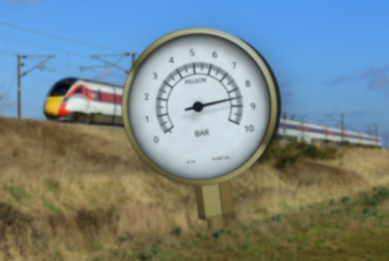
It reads 8.5; bar
